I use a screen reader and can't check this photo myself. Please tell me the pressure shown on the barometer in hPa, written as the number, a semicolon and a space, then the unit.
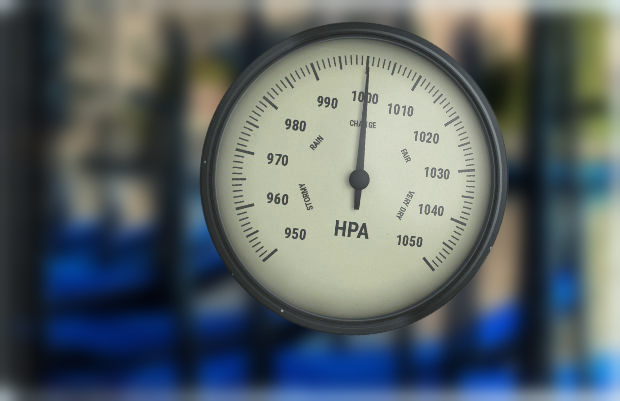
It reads 1000; hPa
